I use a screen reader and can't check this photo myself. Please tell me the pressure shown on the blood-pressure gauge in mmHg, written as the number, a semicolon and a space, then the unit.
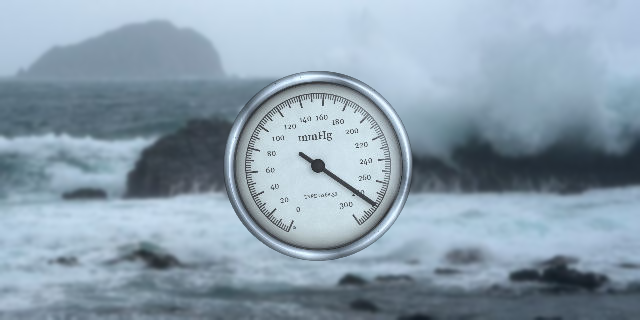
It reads 280; mmHg
